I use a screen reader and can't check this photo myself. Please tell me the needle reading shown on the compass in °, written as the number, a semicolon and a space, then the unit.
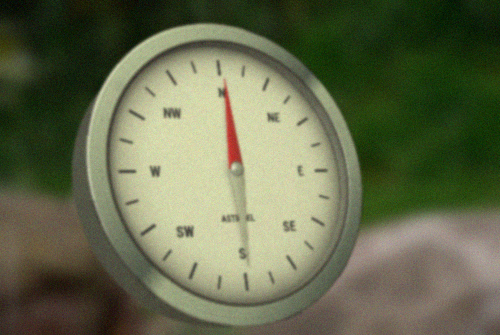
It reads 0; °
